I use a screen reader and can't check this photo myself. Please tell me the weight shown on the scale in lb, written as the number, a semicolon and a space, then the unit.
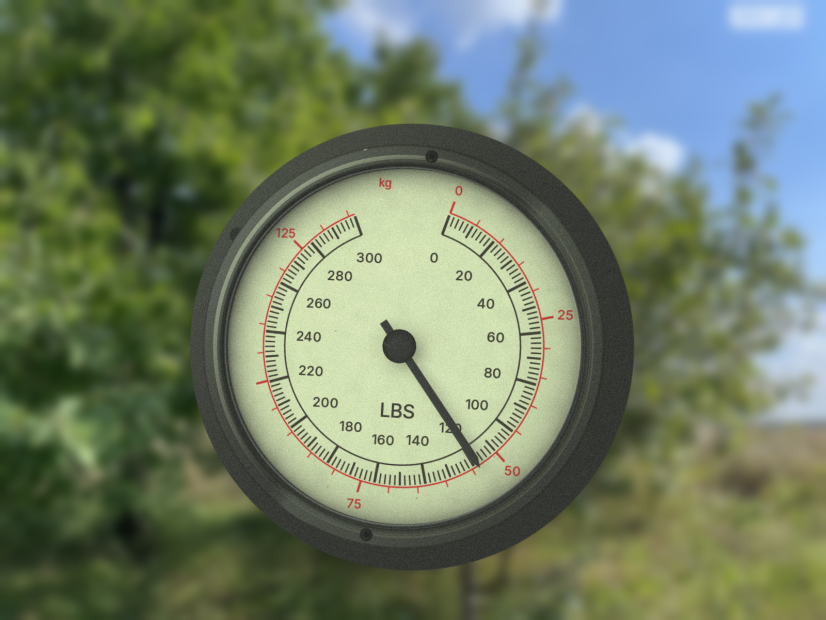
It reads 118; lb
